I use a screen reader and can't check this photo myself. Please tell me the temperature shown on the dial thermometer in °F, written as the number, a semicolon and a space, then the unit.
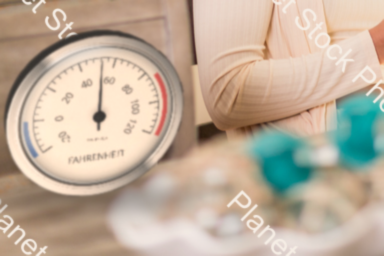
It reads 52; °F
